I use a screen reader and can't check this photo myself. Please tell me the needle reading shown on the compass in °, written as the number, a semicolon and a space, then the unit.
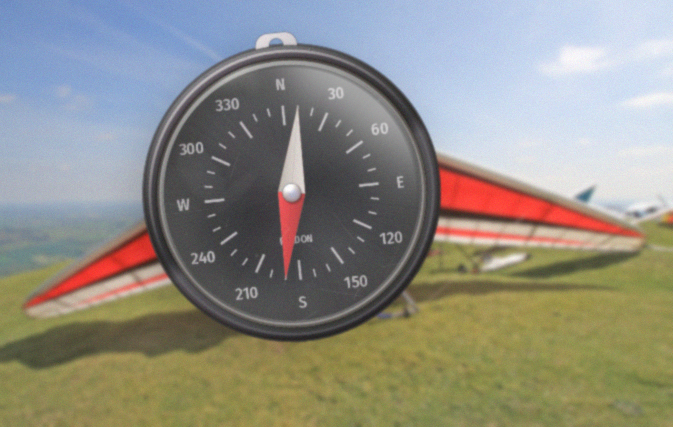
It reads 190; °
